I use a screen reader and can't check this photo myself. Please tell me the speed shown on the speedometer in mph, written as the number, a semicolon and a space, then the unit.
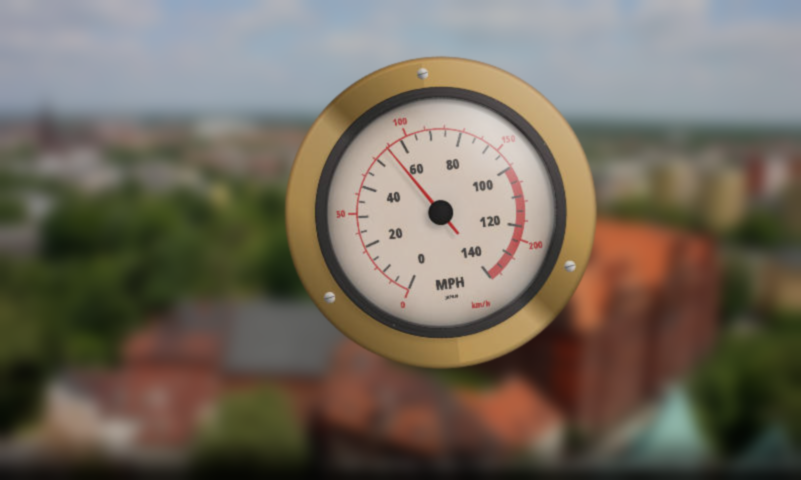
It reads 55; mph
